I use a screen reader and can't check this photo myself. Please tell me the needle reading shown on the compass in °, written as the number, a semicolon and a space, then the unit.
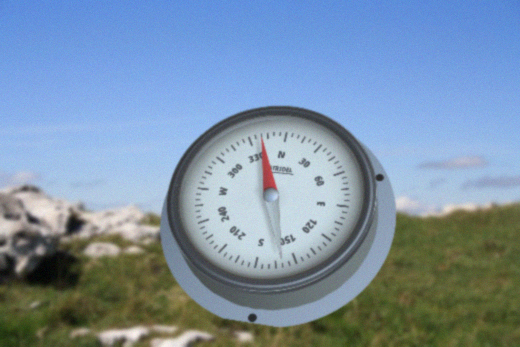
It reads 340; °
